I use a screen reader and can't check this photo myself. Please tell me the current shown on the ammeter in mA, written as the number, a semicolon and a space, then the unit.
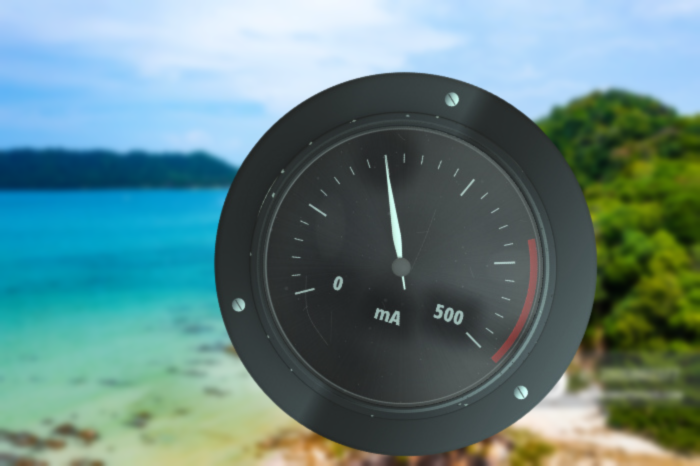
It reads 200; mA
